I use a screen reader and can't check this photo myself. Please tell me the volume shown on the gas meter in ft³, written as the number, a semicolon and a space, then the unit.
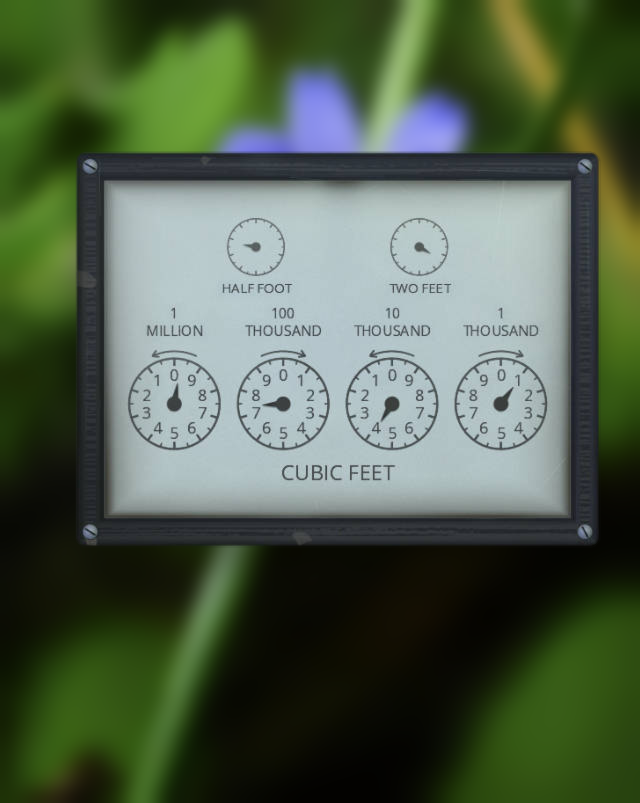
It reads 974100; ft³
